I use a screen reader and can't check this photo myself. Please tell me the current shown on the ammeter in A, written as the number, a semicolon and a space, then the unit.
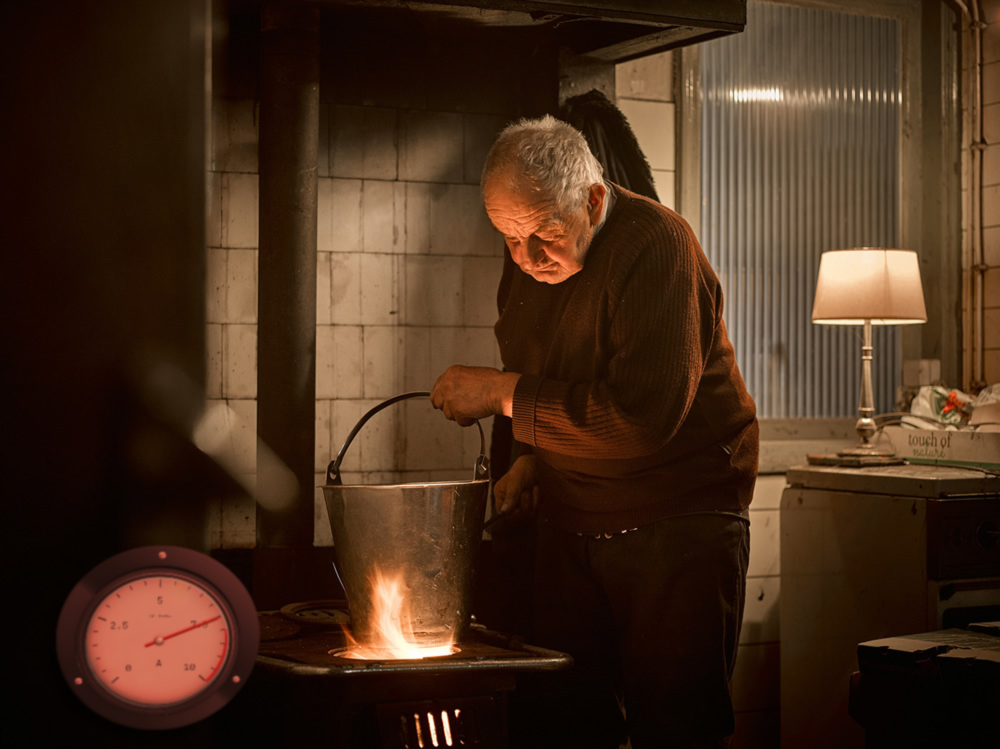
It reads 7.5; A
